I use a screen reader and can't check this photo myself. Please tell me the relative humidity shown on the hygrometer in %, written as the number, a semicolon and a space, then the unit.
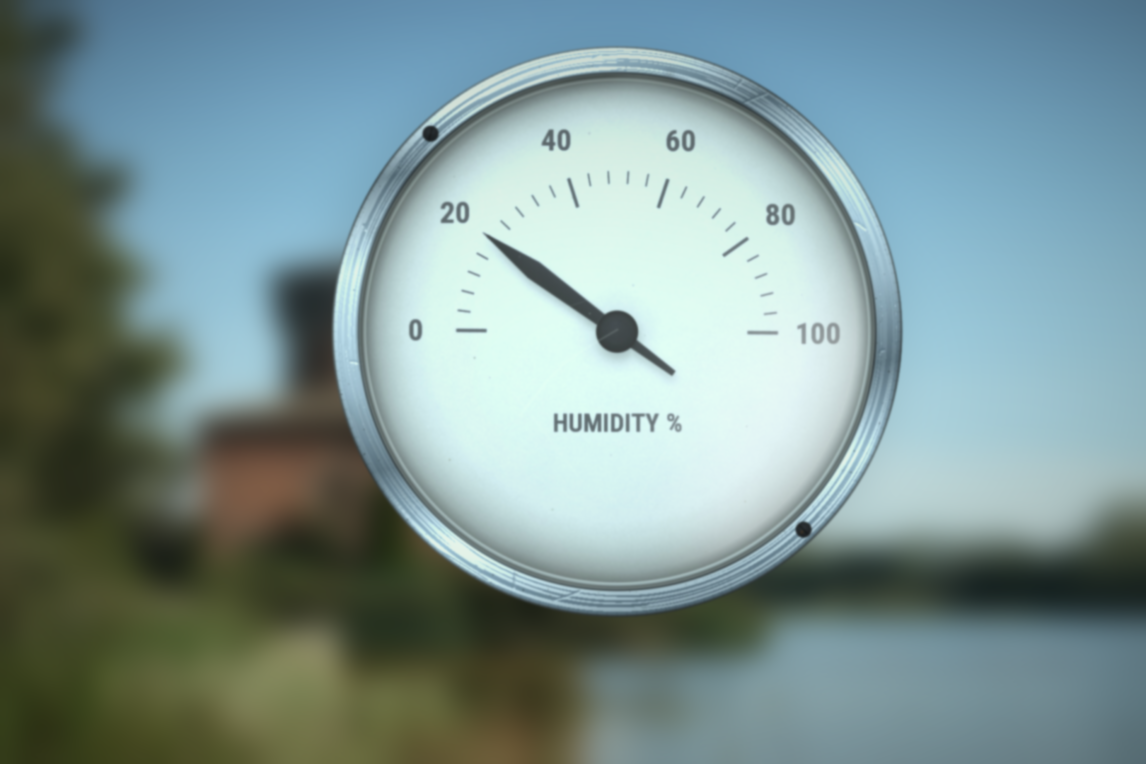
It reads 20; %
